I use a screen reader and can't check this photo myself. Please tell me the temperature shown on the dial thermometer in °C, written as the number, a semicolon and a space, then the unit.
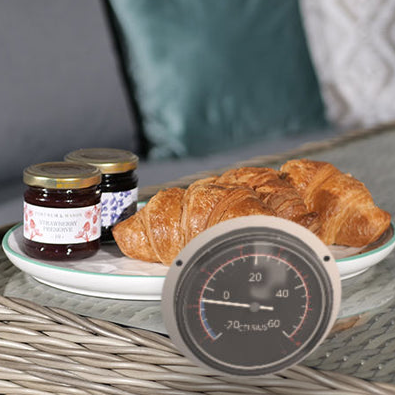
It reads -4; °C
